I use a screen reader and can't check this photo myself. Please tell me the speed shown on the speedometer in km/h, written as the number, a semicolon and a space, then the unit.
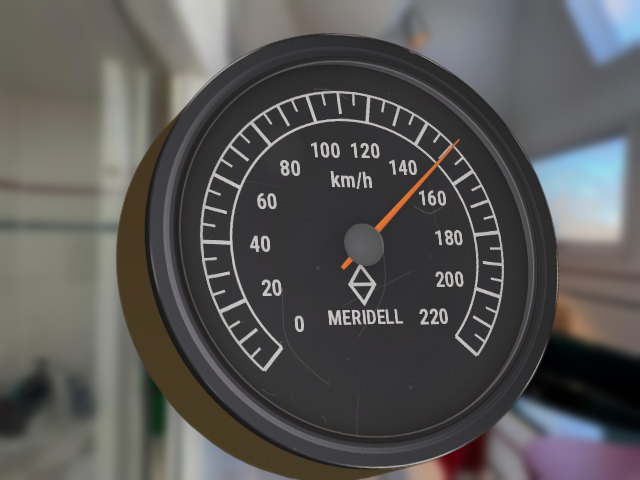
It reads 150; km/h
